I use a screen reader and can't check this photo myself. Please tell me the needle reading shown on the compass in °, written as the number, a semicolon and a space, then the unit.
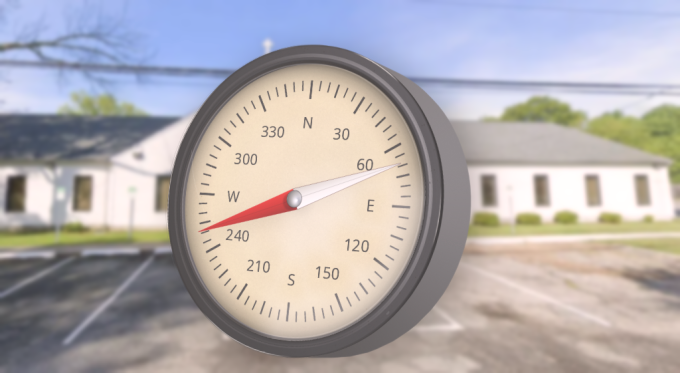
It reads 250; °
